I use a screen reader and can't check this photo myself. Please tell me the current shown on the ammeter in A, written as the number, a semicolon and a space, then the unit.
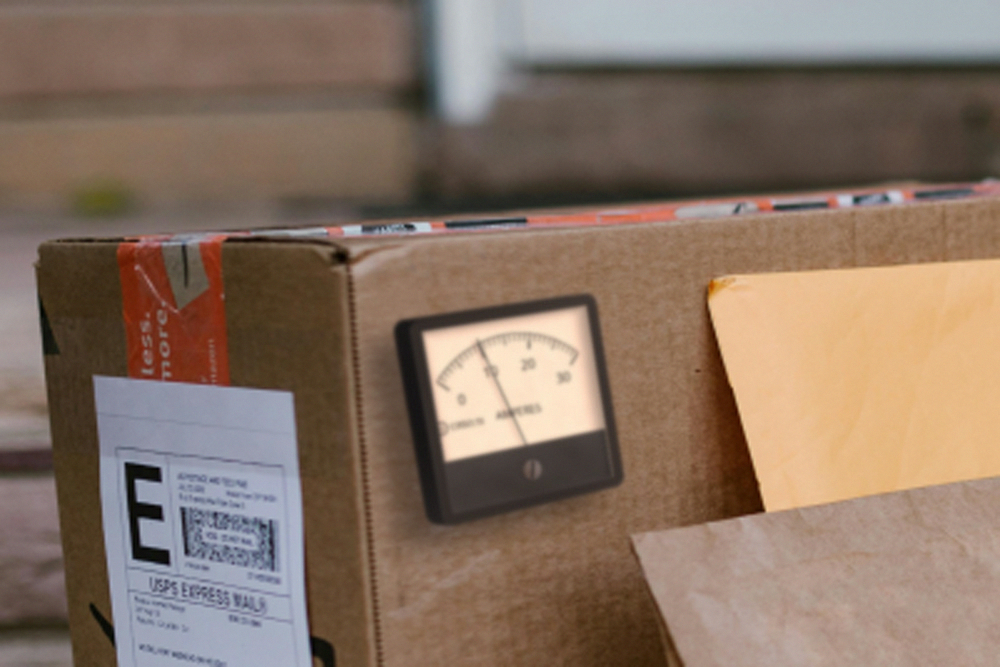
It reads 10; A
